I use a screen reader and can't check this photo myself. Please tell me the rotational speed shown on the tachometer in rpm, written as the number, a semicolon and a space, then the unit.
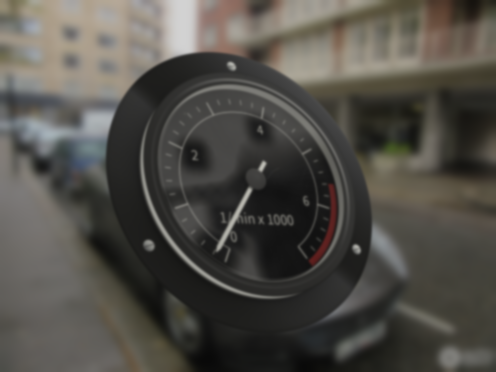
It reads 200; rpm
